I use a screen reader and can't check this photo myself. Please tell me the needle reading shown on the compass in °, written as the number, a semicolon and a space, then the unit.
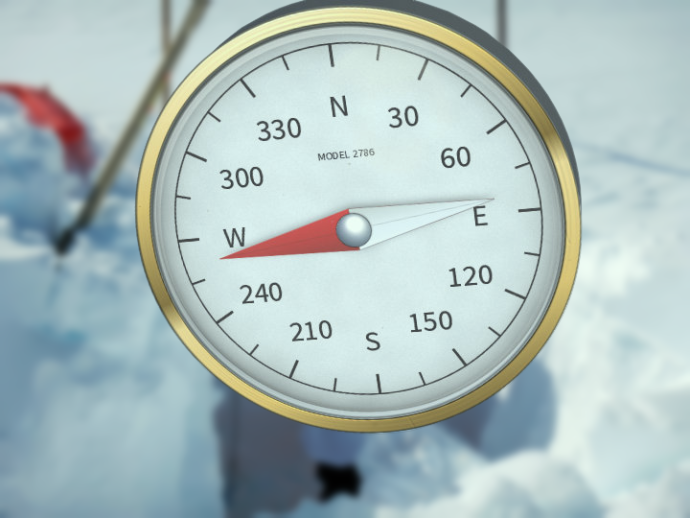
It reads 262.5; °
